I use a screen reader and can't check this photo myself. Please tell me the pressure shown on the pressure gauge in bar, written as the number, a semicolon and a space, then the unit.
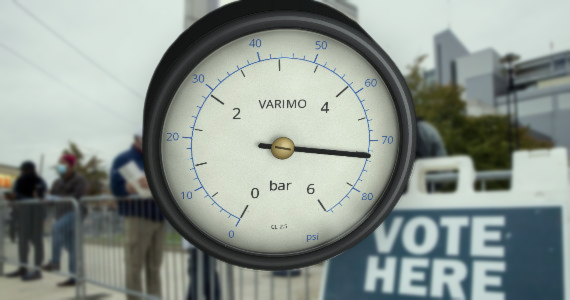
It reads 5; bar
